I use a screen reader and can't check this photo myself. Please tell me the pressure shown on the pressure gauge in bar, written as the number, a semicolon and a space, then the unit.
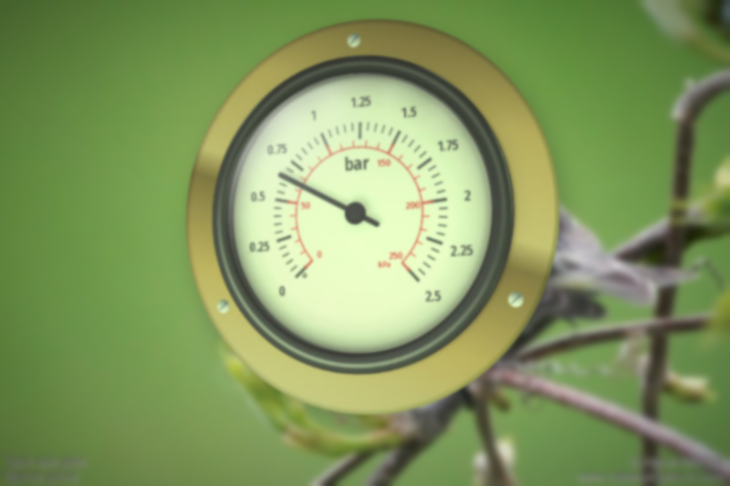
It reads 0.65; bar
